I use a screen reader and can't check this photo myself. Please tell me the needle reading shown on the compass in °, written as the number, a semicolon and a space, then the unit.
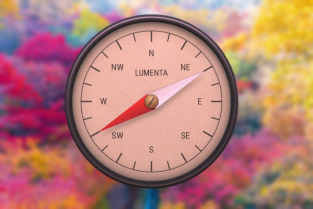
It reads 240; °
